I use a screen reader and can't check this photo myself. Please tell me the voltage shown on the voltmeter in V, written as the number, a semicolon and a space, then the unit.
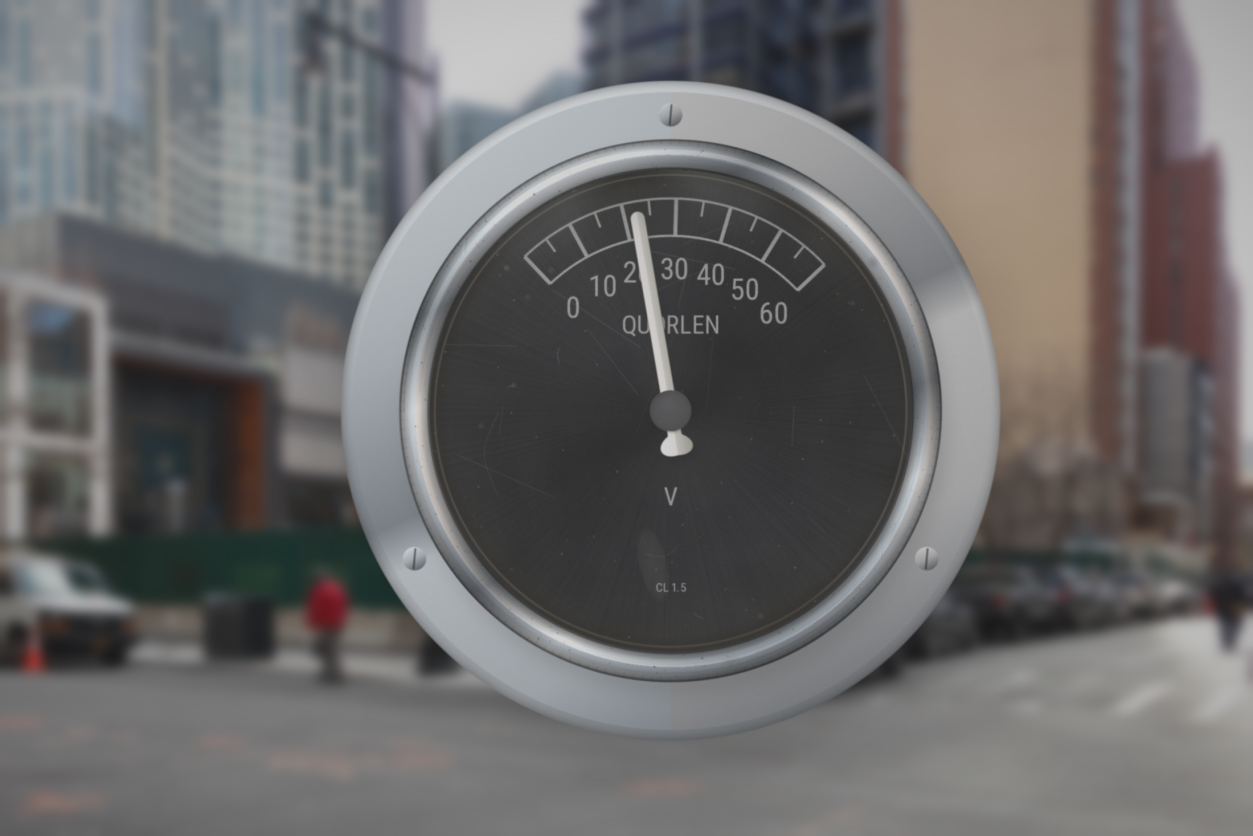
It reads 22.5; V
